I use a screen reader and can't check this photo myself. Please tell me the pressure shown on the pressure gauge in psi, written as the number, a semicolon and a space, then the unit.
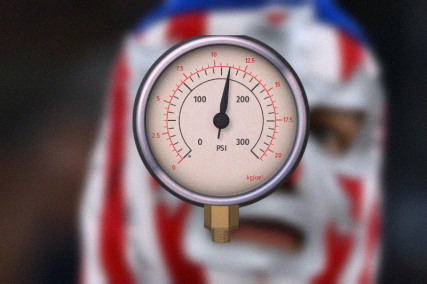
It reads 160; psi
